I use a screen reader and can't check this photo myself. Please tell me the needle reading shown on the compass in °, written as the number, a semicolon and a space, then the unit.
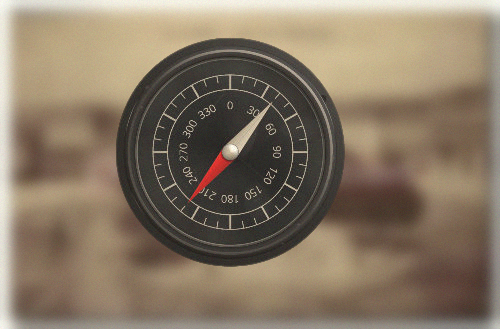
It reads 220; °
